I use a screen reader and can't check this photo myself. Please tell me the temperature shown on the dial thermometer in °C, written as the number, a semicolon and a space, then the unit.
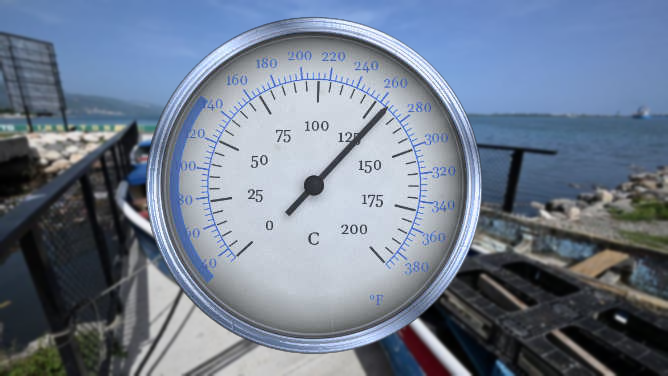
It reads 130; °C
